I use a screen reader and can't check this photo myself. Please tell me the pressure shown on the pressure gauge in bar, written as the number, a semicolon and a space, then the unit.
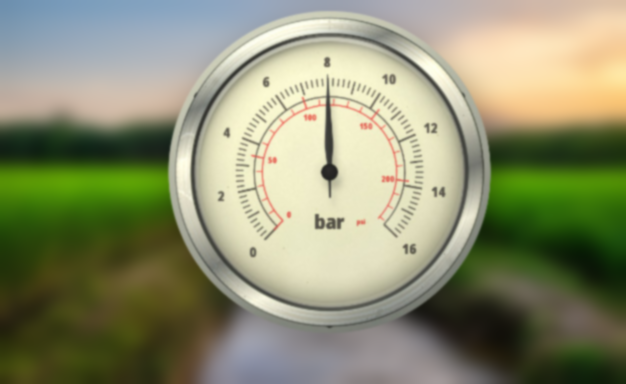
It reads 8; bar
